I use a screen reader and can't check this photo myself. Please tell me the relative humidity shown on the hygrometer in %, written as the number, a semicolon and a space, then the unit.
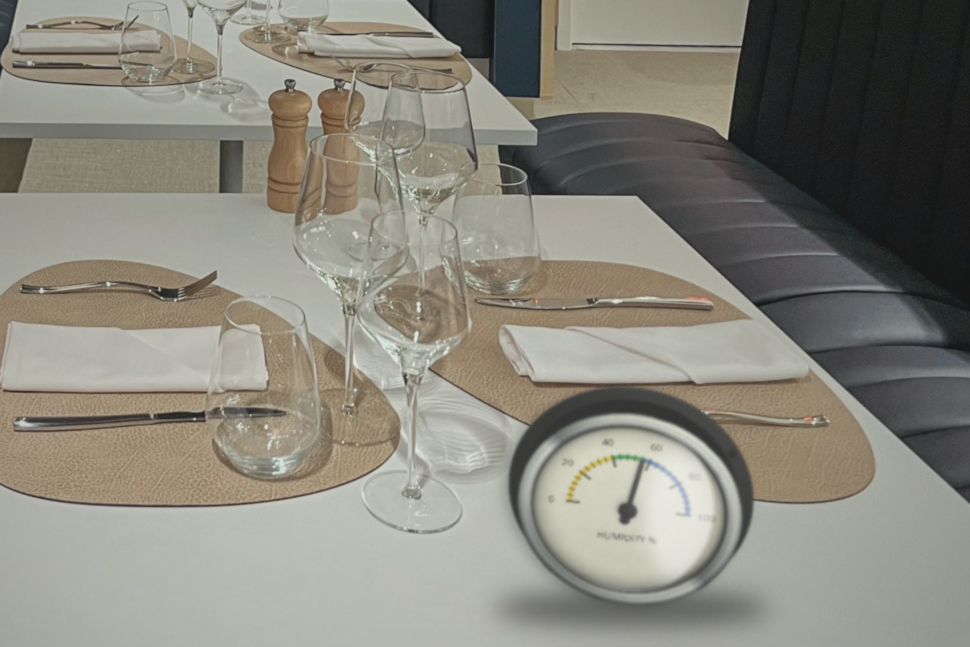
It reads 56; %
